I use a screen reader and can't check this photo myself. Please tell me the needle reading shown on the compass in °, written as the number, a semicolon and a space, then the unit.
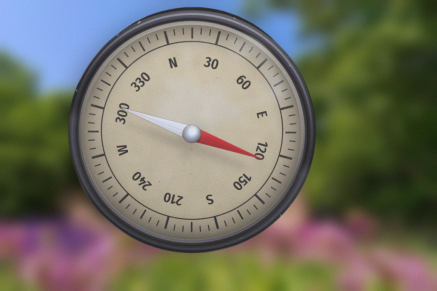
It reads 125; °
